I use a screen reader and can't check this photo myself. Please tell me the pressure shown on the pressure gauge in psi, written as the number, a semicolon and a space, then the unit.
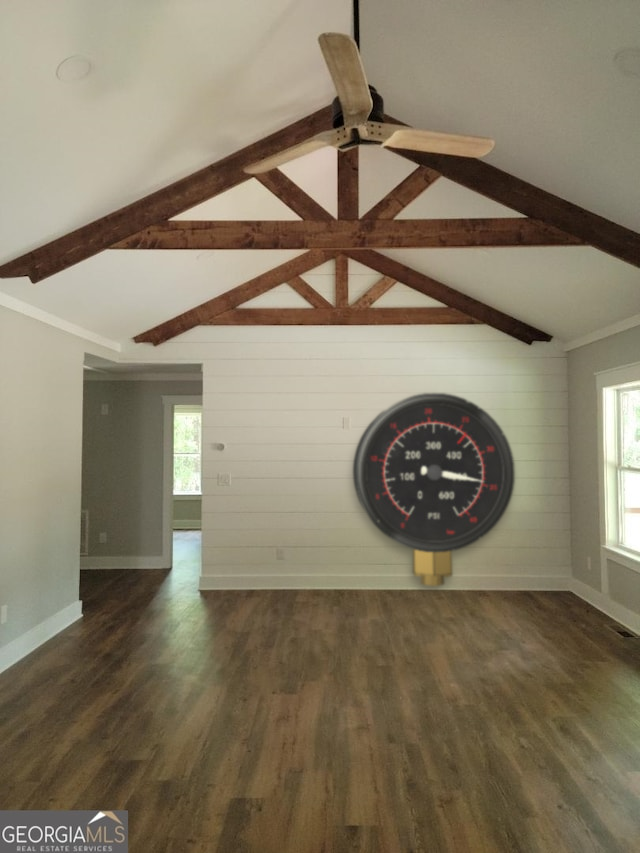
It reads 500; psi
